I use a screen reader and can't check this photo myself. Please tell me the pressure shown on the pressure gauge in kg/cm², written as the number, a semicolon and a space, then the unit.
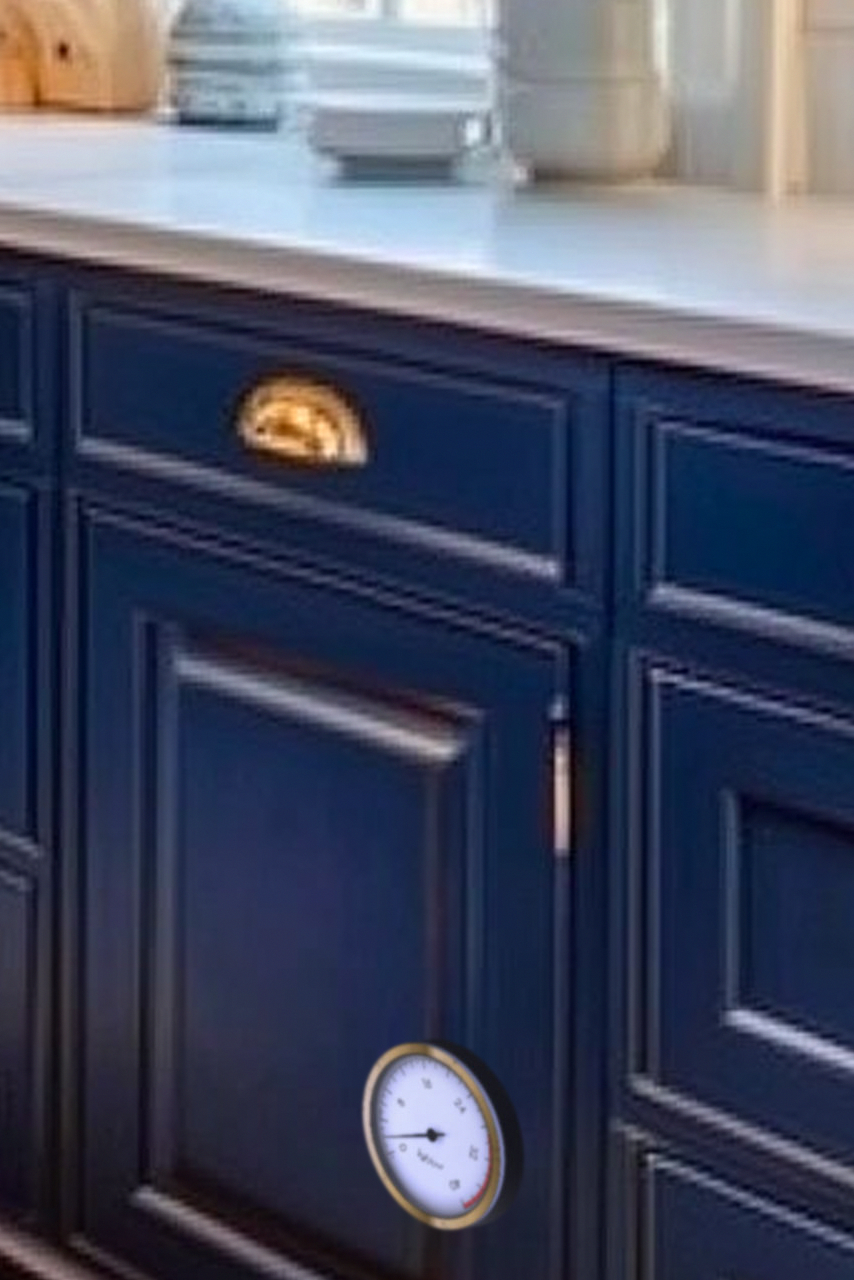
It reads 2; kg/cm²
